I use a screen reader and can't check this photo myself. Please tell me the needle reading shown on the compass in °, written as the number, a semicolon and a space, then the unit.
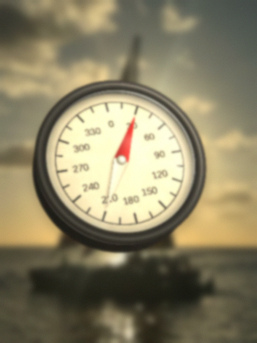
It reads 30; °
